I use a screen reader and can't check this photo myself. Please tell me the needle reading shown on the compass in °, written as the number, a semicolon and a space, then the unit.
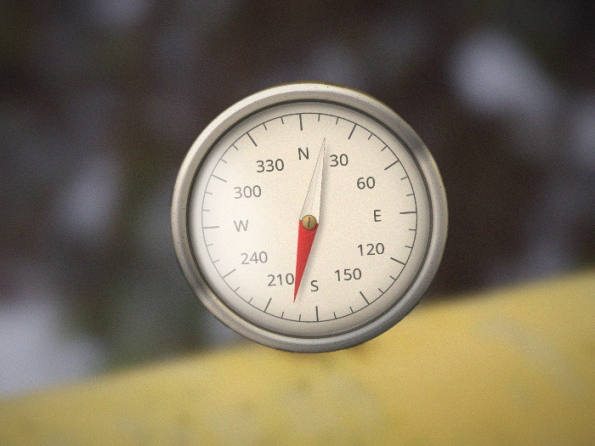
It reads 195; °
